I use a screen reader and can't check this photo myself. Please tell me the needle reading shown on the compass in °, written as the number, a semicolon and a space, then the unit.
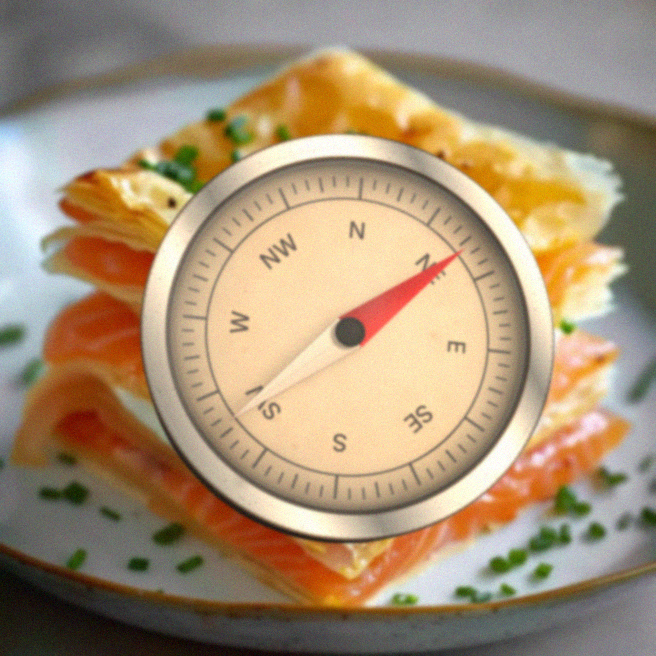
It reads 47.5; °
